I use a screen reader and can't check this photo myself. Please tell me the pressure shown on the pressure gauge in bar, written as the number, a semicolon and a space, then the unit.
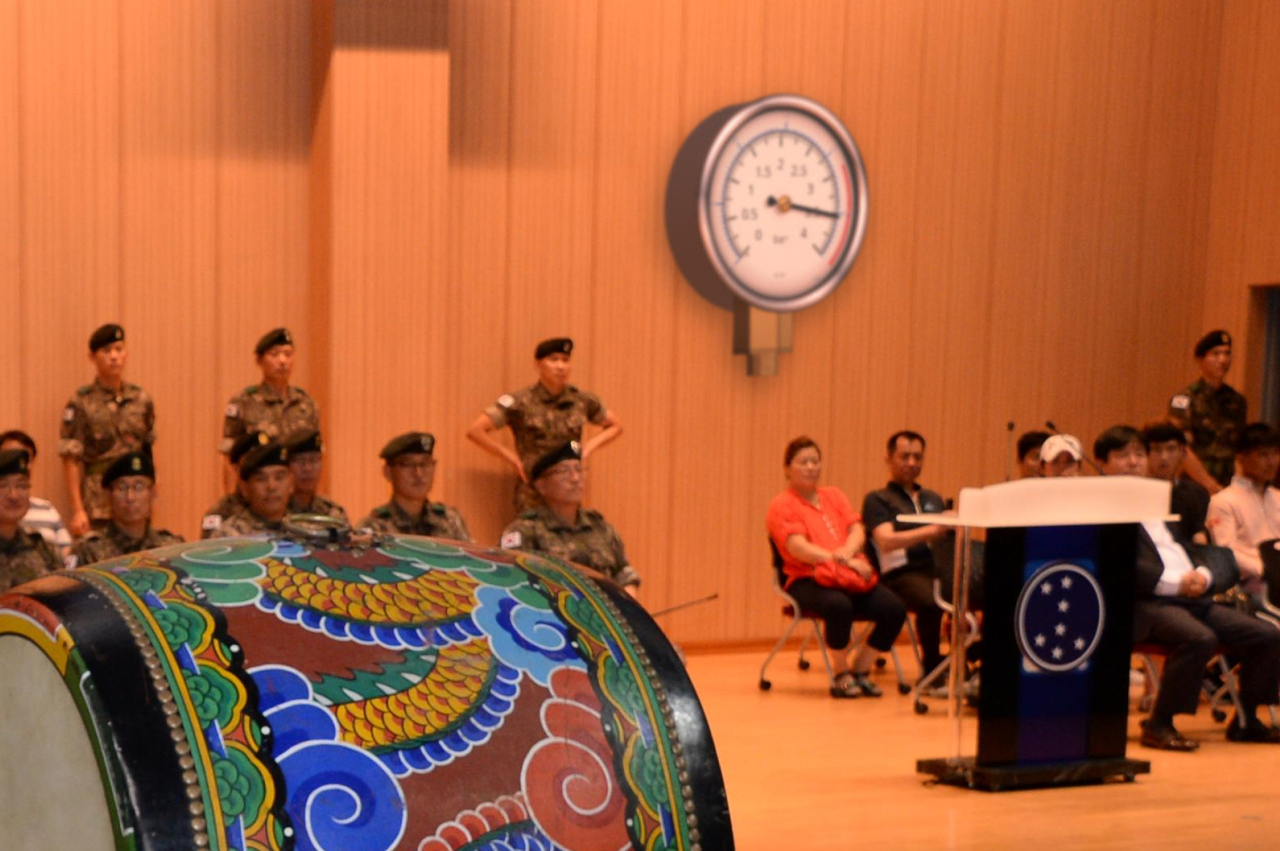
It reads 3.5; bar
